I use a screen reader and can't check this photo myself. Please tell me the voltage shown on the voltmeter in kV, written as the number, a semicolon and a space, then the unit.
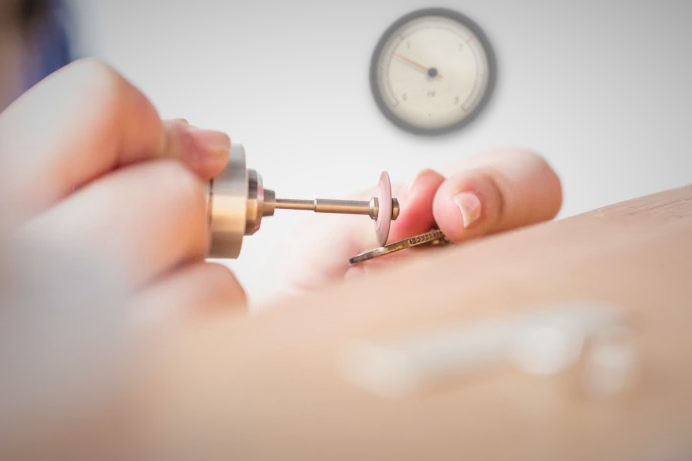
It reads 0.75; kV
